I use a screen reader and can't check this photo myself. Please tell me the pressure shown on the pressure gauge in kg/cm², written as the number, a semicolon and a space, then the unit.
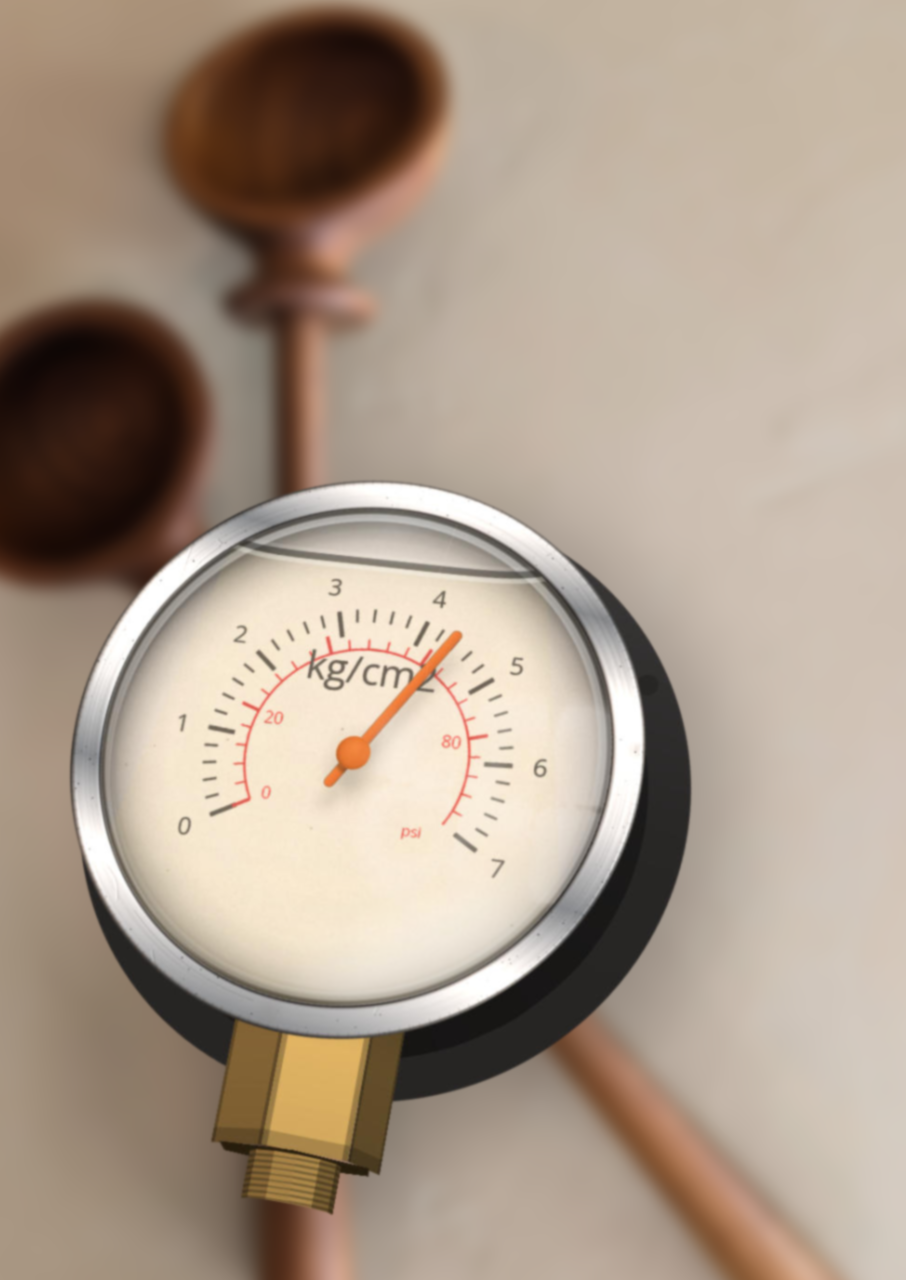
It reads 4.4; kg/cm²
